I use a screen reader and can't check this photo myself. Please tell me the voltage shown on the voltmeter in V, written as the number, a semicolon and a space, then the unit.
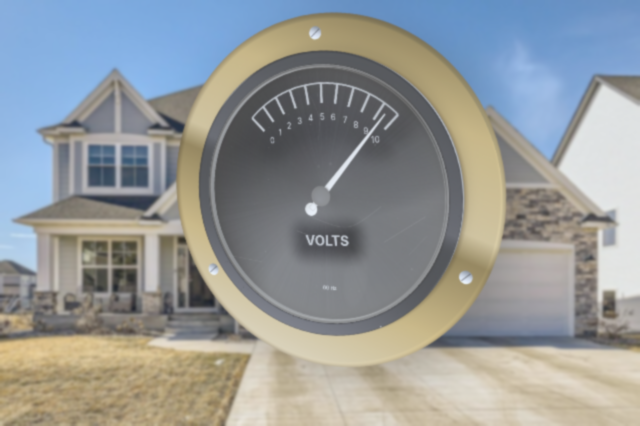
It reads 9.5; V
